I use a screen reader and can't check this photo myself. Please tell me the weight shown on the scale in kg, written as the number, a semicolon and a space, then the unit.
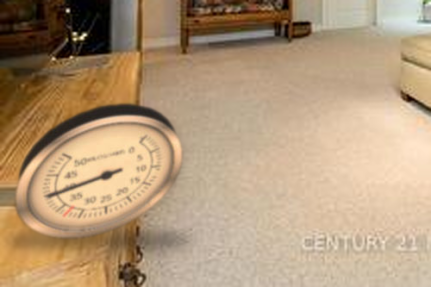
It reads 40; kg
